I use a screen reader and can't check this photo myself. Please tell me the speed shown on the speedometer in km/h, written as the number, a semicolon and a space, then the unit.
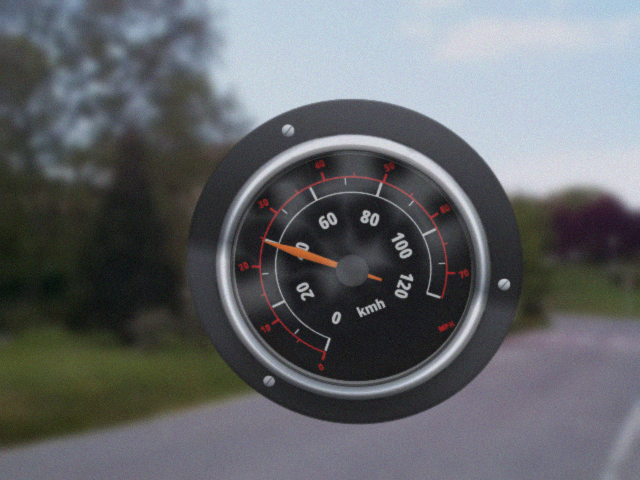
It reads 40; km/h
